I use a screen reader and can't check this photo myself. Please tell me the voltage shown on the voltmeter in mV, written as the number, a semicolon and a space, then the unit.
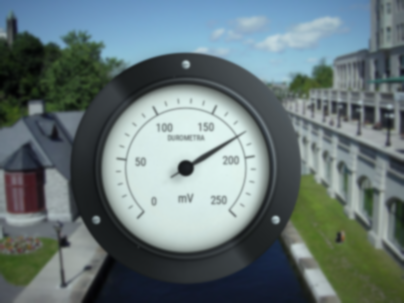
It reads 180; mV
